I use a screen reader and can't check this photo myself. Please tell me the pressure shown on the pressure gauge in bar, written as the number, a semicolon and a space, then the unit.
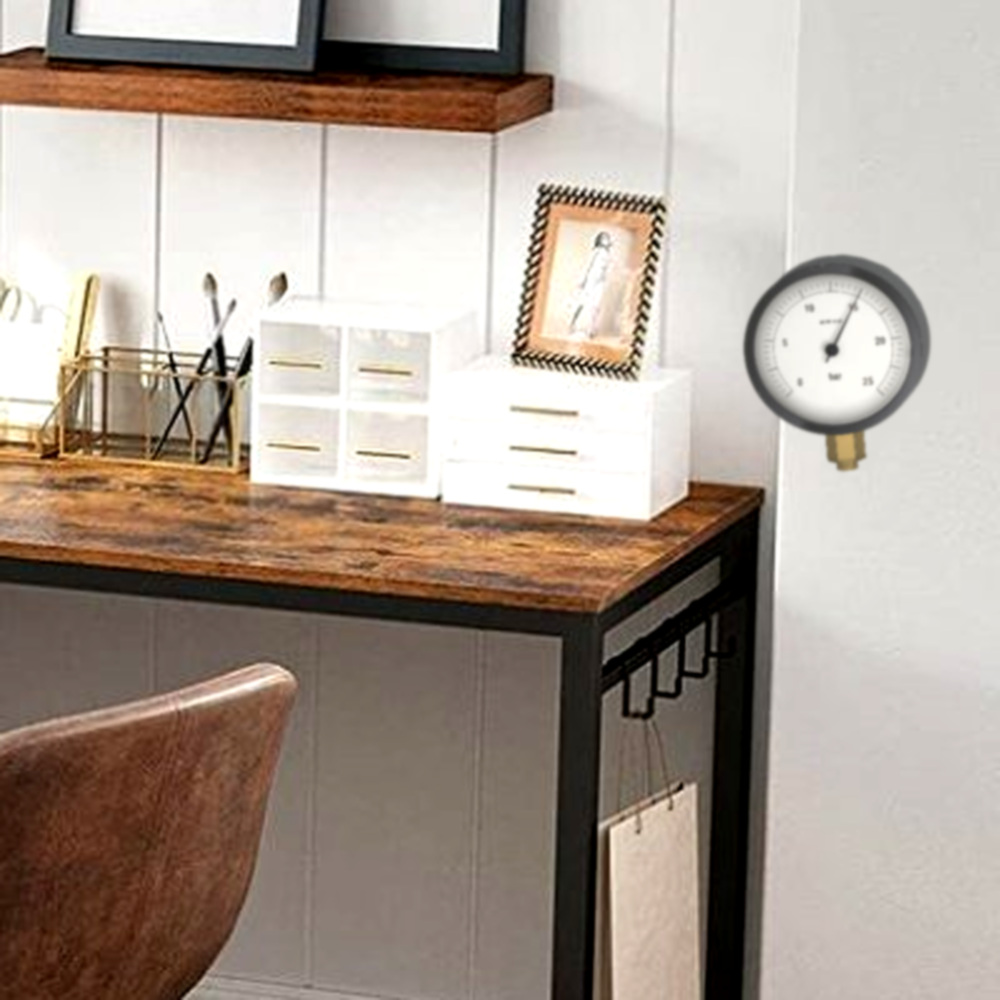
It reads 15; bar
